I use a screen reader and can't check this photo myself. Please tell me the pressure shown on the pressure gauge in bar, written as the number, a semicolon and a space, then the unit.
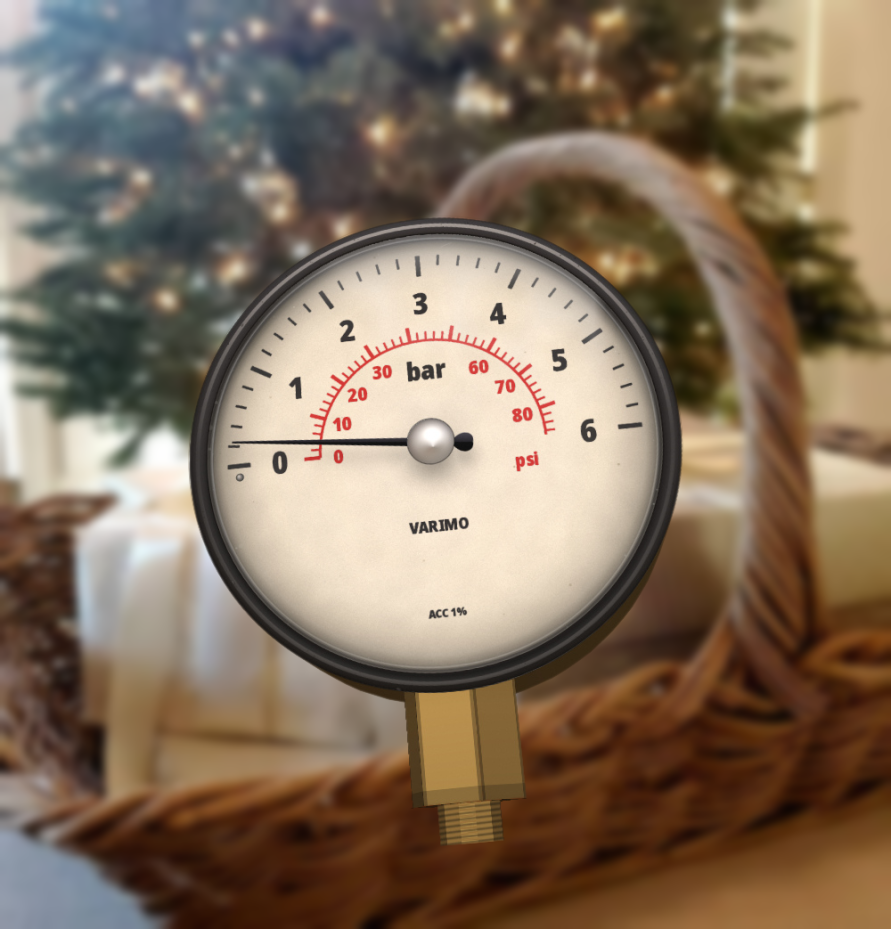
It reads 0.2; bar
